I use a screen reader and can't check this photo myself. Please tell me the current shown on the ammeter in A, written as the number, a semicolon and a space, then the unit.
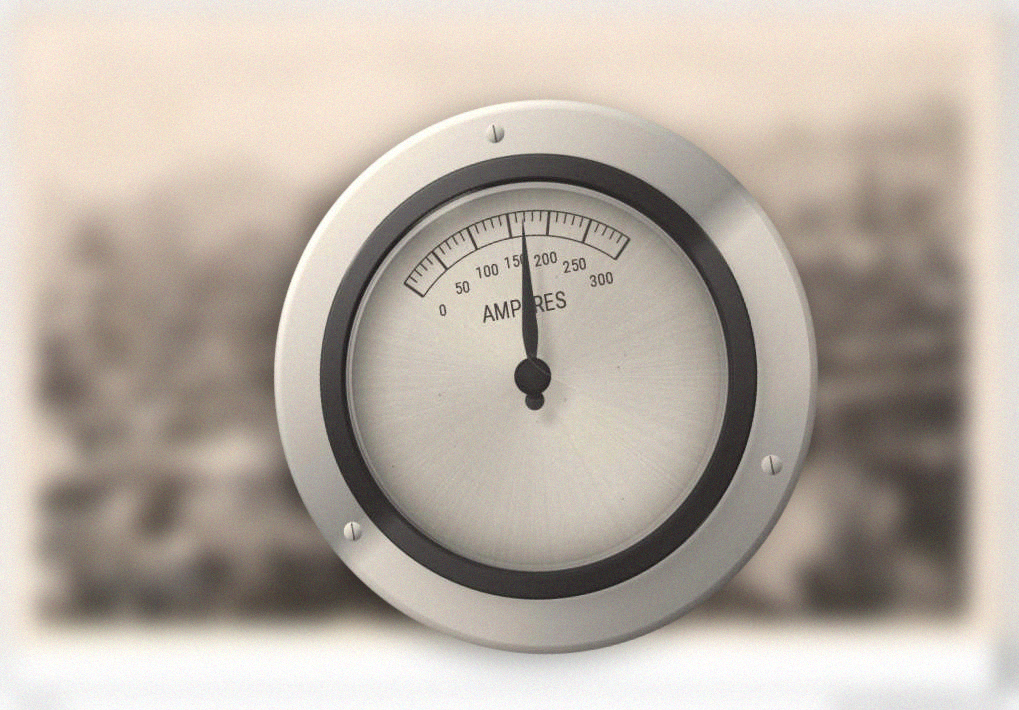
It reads 170; A
